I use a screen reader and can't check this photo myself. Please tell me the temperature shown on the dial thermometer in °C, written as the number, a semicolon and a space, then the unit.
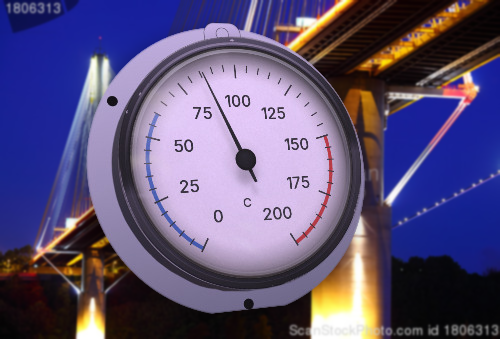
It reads 85; °C
